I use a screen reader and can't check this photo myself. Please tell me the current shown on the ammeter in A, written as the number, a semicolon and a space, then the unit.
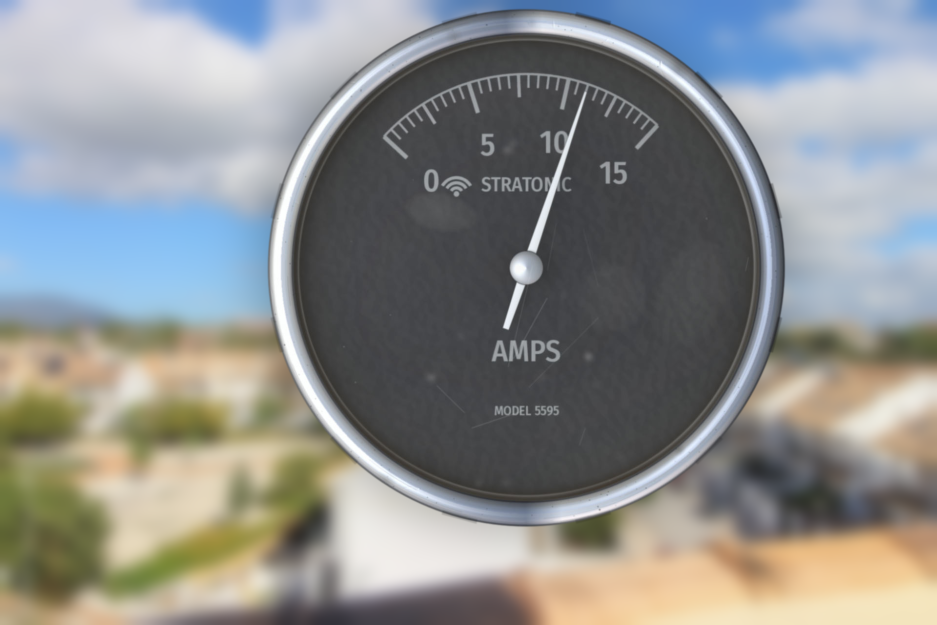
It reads 11; A
